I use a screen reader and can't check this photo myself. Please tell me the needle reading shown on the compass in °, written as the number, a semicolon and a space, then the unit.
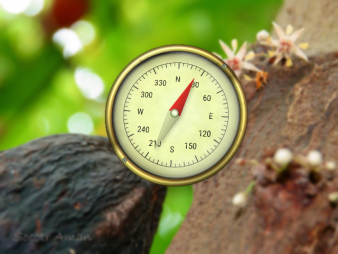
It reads 25; °
